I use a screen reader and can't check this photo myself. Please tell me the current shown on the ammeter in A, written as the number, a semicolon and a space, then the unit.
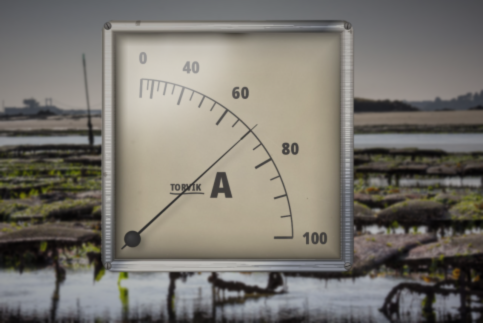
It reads 70; A
